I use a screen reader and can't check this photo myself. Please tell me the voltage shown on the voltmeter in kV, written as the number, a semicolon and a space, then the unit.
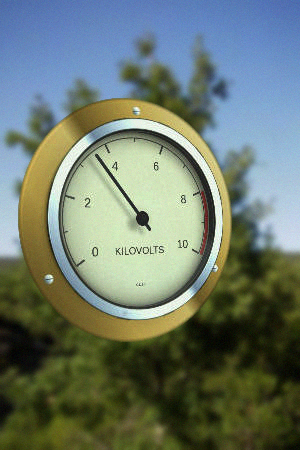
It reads 3.5; kV
